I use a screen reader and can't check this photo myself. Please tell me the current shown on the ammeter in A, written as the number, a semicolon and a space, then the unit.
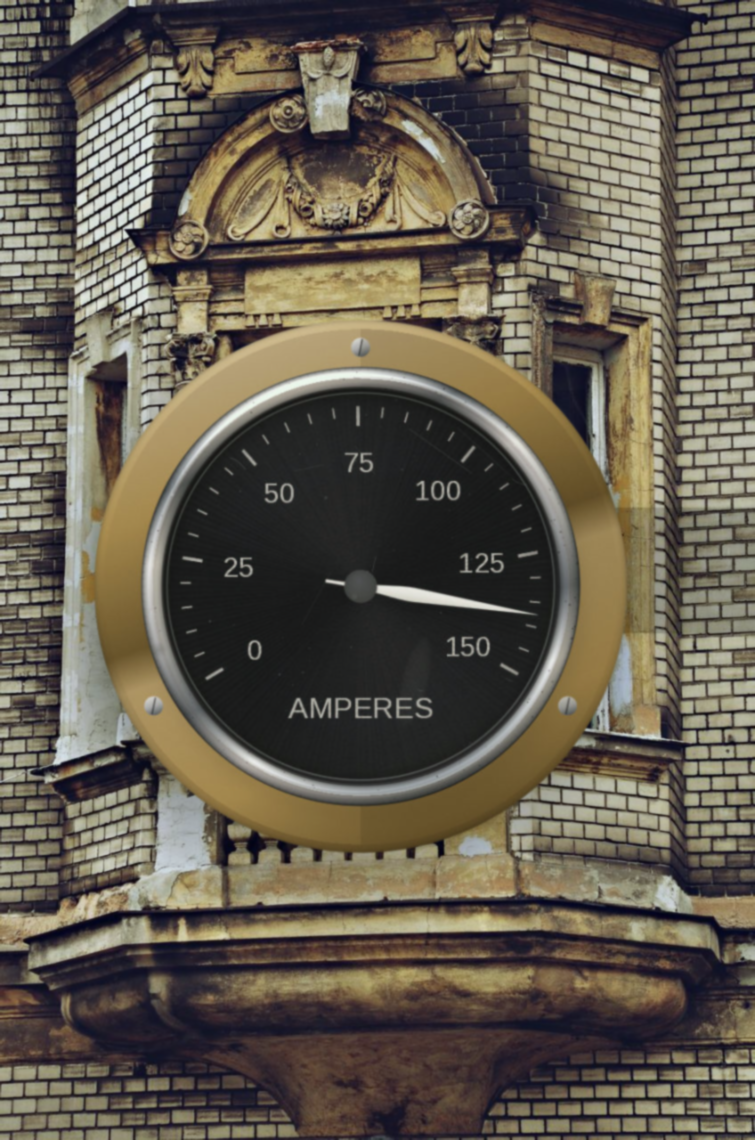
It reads 137.5; A
